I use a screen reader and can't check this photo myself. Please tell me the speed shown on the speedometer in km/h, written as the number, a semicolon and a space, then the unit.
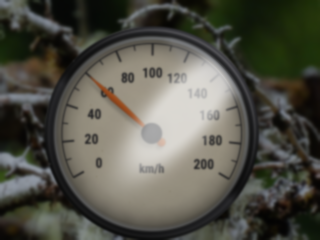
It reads 60; km/h
